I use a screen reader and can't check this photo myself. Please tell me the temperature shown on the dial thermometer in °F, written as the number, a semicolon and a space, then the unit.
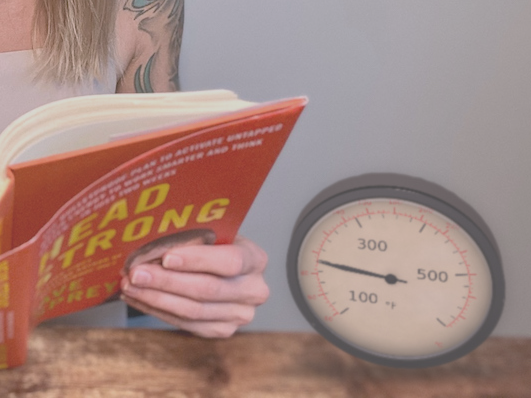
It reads 200; °F
